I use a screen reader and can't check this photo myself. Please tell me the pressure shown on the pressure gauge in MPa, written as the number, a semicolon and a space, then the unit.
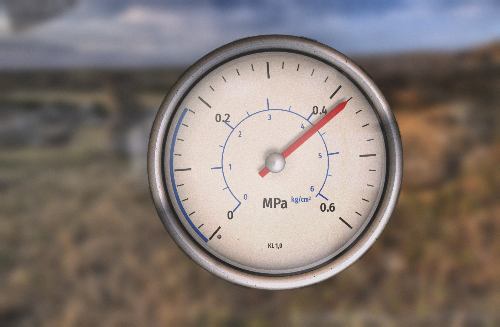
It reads 0.42; MPa
